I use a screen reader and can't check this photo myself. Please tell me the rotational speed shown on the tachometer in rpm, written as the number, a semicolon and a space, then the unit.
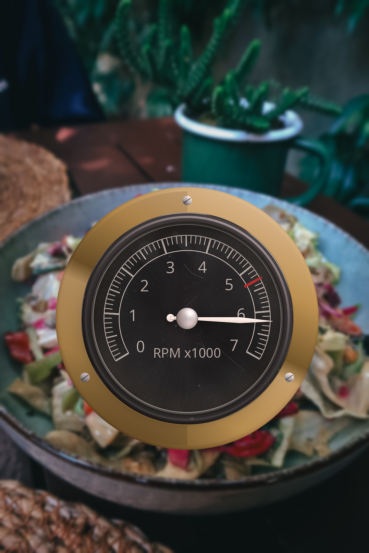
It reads 6200; rpm
